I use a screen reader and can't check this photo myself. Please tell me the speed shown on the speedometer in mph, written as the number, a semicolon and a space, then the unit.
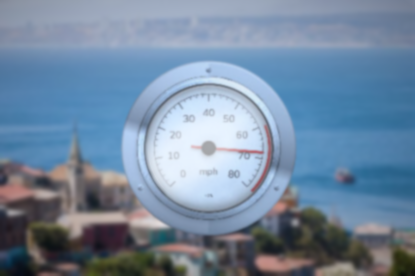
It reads 68; mph
